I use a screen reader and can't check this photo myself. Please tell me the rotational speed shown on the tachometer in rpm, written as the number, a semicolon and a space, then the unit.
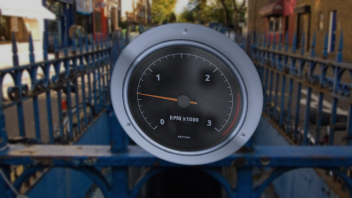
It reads 600; rpm
